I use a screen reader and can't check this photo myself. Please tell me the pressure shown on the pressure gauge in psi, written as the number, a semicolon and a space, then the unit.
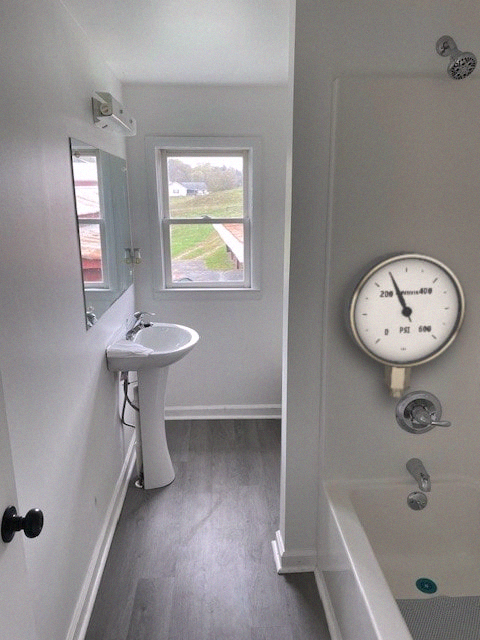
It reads 250; psi
